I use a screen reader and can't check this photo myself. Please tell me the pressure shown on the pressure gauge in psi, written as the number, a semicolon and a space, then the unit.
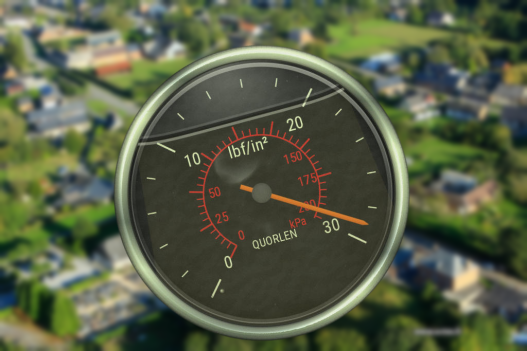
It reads 29; psi
